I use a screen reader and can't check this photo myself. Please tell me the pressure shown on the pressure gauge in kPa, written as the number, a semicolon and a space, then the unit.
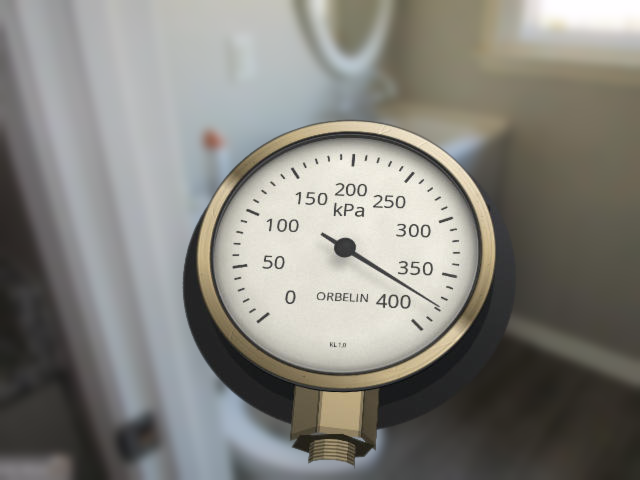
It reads 380; kPa
